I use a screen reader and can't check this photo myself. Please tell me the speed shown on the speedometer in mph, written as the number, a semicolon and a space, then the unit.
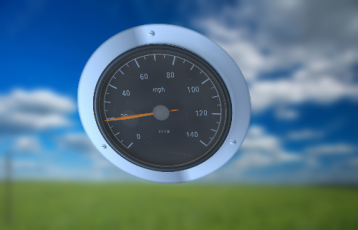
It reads 20; mph
